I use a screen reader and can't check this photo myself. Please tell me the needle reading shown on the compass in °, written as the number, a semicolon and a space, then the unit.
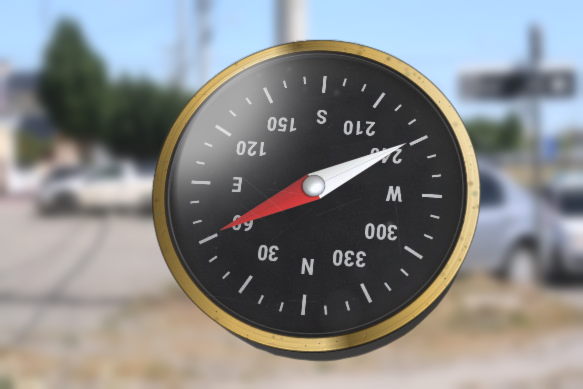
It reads 60; °
